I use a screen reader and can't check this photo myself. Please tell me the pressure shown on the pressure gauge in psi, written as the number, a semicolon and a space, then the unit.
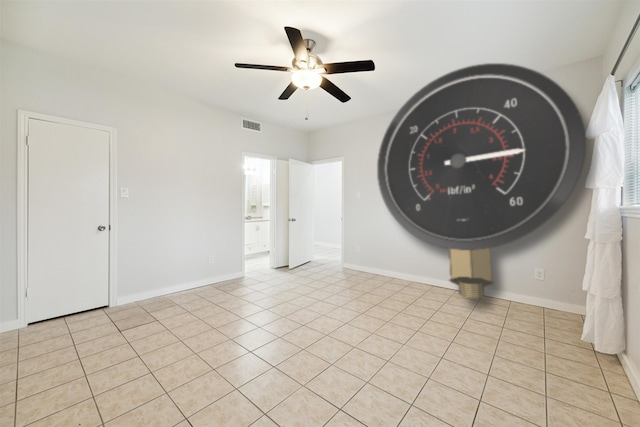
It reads 50; psi
